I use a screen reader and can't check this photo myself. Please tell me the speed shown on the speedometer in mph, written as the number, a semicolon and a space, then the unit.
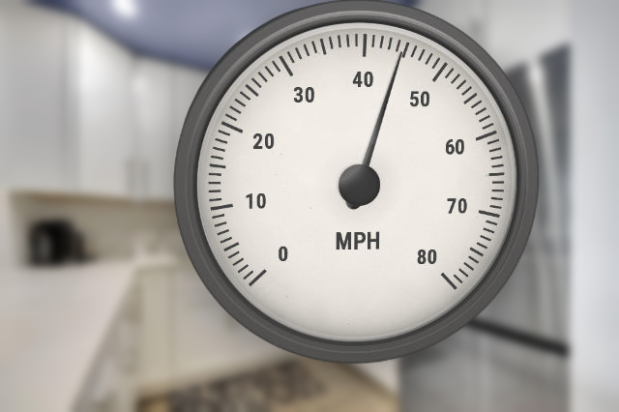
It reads 44.5; mph
